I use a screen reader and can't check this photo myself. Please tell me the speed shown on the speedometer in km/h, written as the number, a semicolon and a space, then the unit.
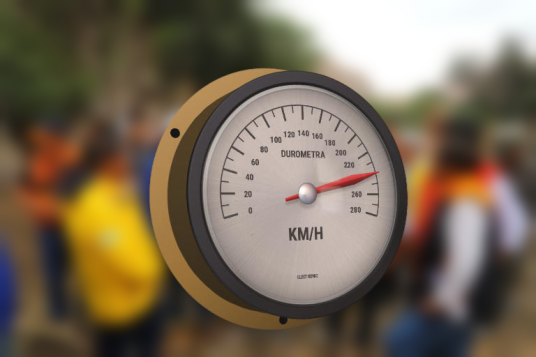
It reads 240; km/h
